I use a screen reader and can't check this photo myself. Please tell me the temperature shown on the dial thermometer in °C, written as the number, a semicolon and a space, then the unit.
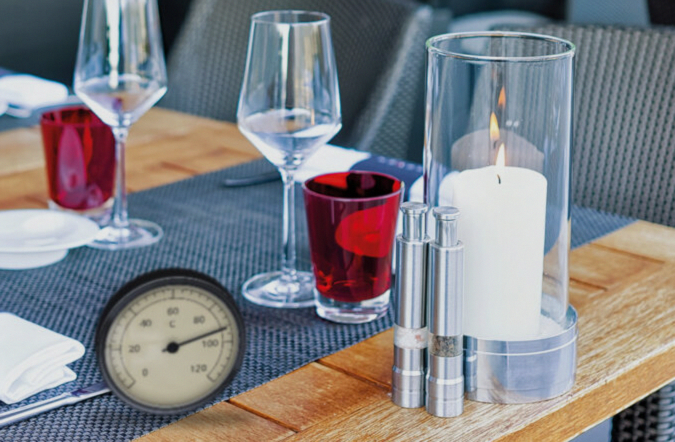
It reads 92; °C
